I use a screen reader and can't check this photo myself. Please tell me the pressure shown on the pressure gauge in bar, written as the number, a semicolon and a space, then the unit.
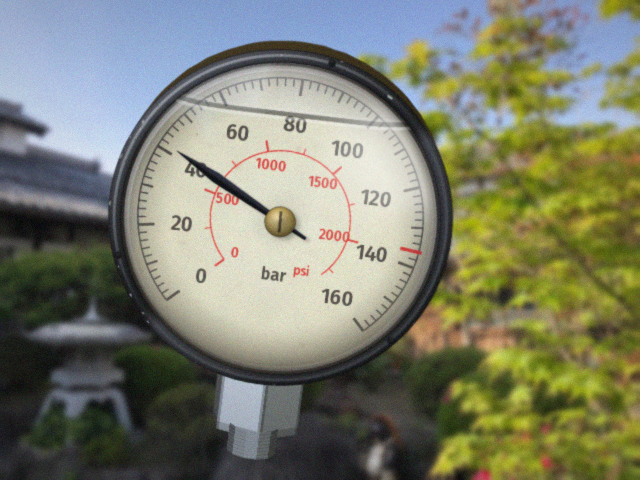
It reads 42; bar
